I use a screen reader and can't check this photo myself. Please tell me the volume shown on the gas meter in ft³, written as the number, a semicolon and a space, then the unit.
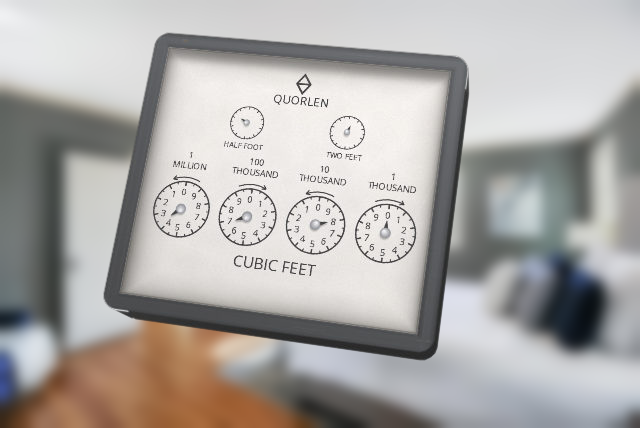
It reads 368000; ft³
